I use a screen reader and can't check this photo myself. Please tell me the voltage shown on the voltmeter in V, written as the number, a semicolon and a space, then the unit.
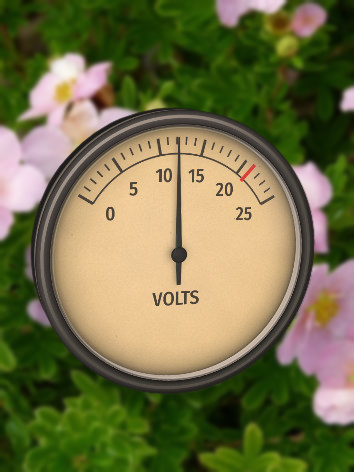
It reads 12; V
